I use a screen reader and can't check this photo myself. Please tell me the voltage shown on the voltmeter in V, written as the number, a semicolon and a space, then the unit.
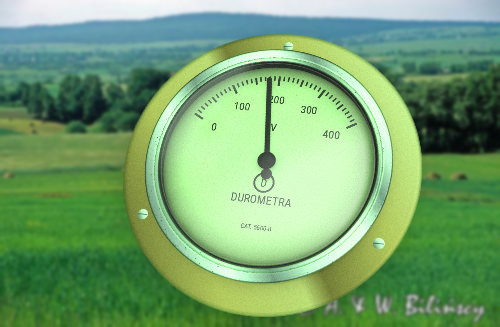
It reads 180; V
